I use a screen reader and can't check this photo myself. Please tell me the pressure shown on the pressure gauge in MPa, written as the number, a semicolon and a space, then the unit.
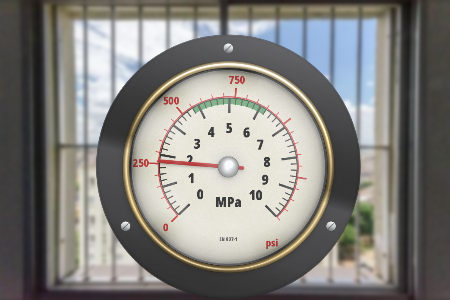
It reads 1.8; MPa
